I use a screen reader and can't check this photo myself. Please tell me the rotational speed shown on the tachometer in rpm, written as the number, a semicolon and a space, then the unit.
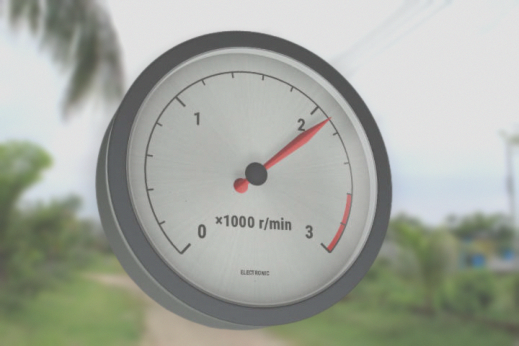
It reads 2100; rpm
